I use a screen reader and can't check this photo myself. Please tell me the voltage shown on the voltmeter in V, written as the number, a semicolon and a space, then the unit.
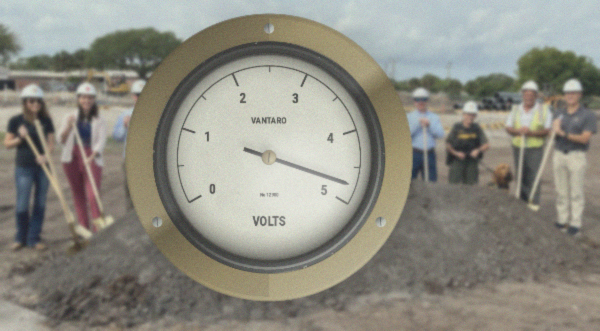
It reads 4.75; V
